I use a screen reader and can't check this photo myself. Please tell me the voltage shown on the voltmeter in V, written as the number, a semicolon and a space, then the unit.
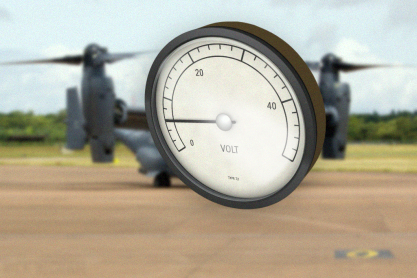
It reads 6; V
